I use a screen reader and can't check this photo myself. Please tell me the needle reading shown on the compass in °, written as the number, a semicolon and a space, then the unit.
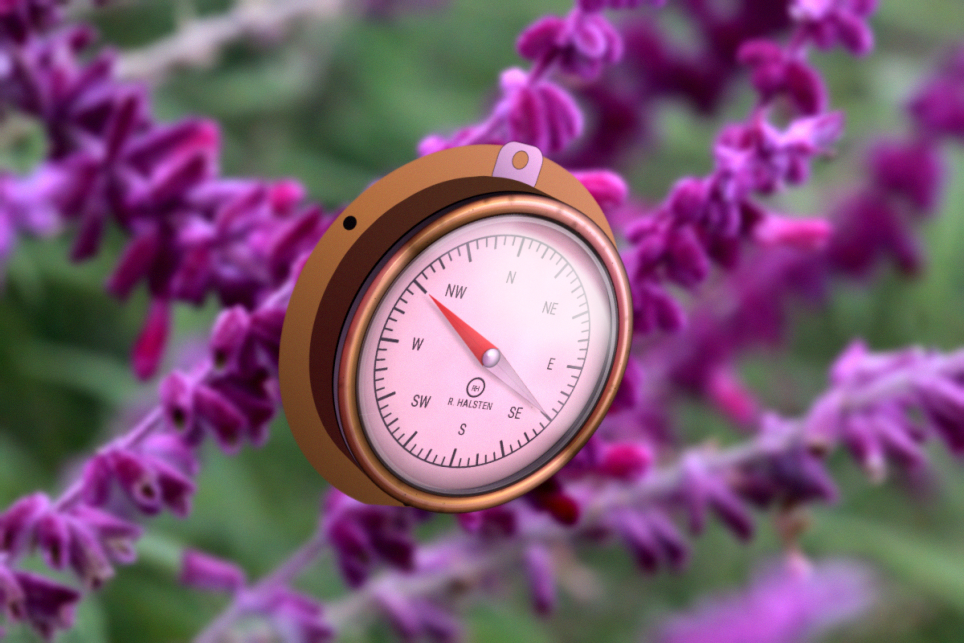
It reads 300; °
